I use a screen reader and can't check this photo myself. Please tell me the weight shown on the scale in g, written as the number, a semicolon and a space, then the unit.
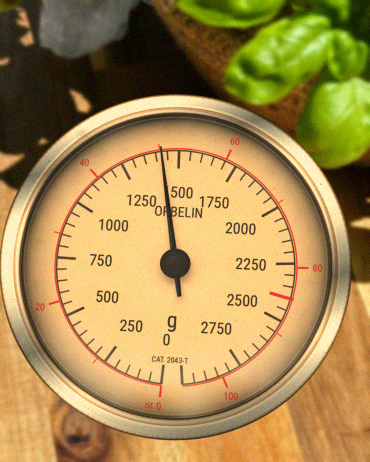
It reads 1425; g
